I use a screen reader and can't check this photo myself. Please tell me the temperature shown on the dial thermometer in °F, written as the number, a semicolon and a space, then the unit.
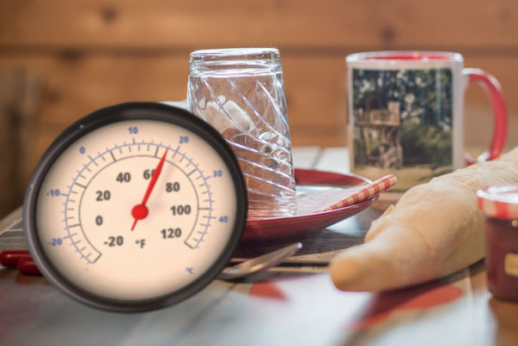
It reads 64; °F
